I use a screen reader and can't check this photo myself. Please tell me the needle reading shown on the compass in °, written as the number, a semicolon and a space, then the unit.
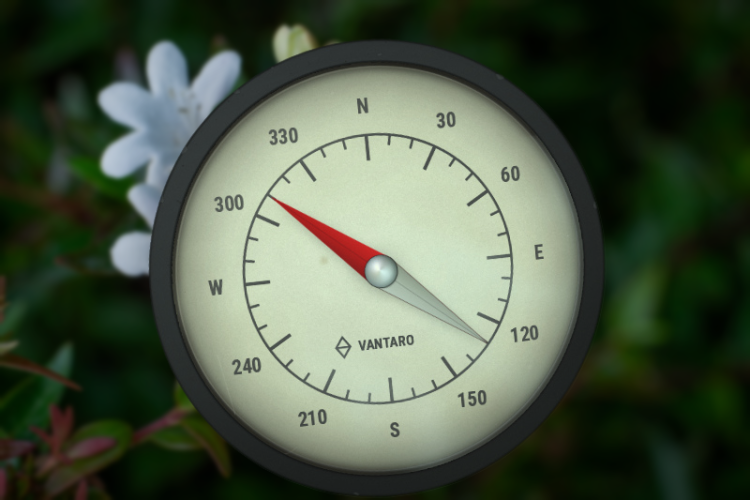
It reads 310; °
